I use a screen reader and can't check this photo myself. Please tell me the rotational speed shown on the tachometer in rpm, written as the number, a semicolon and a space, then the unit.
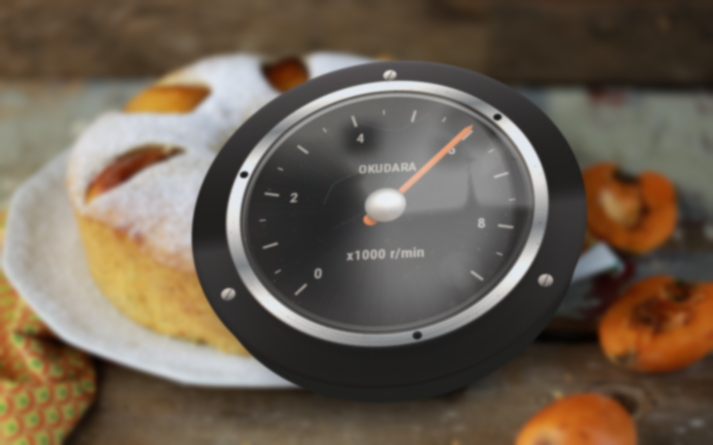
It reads 6000; rpm
